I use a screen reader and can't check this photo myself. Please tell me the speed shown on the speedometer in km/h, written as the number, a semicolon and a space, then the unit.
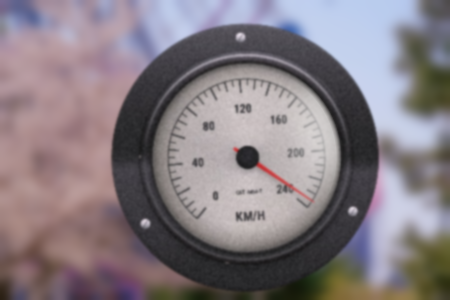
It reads 235; km/h
